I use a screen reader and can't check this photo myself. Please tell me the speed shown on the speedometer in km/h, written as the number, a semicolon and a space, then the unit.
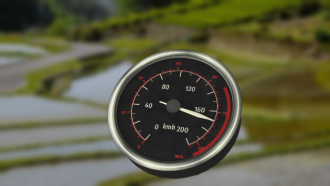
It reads 170; km/h
